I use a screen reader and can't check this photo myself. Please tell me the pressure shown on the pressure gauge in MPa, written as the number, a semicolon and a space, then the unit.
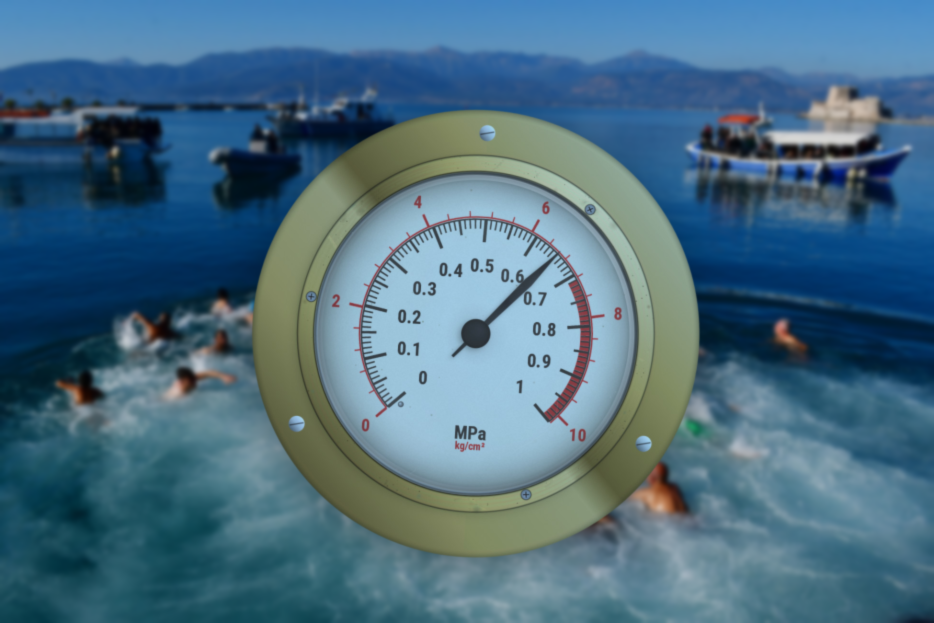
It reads 0.65; MPa
